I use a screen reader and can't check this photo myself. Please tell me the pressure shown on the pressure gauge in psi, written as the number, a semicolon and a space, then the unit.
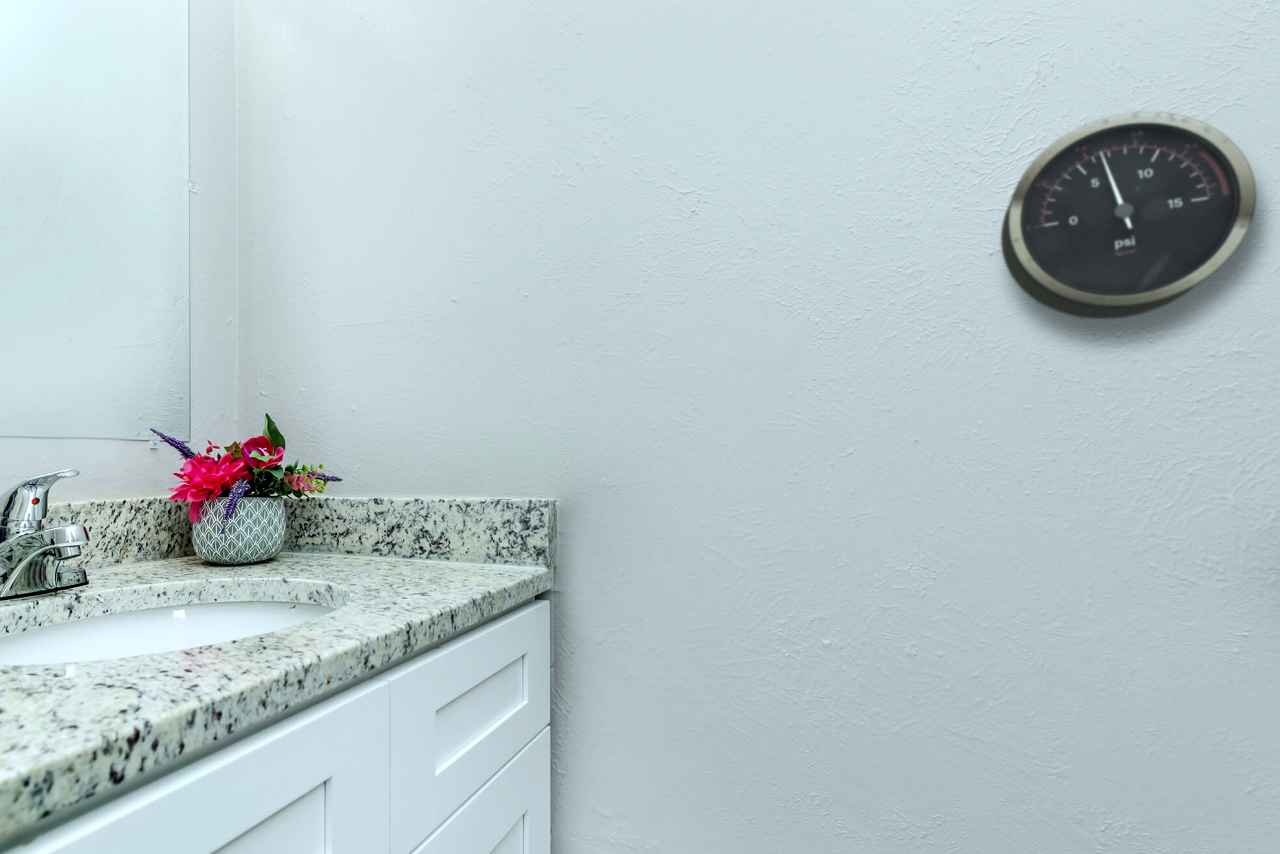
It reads 6.5; psi
